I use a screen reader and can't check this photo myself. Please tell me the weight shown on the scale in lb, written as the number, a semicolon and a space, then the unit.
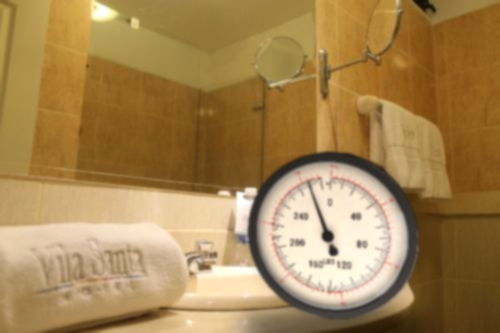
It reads 270; lb
